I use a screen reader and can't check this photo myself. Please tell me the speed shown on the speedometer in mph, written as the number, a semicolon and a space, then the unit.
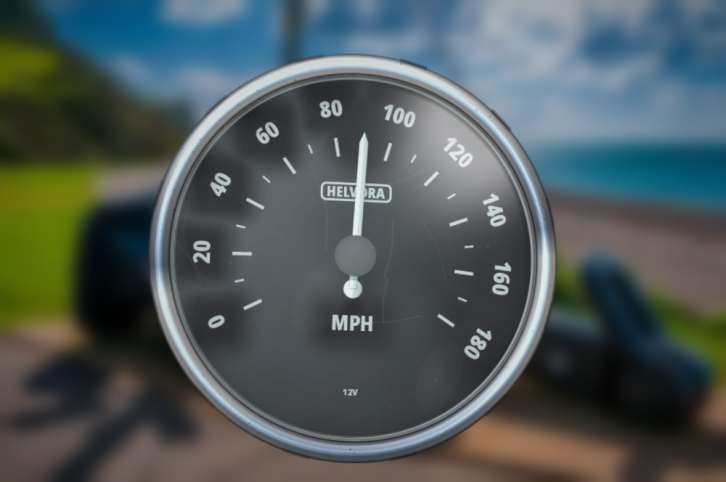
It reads 90; mph
